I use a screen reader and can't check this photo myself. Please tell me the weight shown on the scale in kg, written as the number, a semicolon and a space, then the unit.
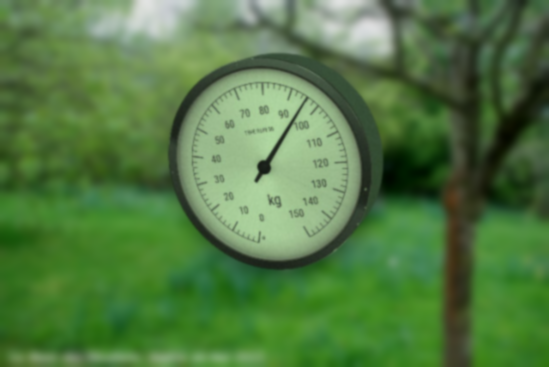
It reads 96; kg
